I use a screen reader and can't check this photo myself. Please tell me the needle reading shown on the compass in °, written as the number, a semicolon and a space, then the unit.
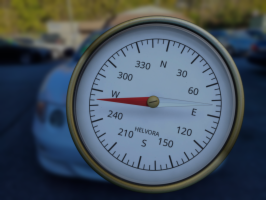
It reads 260; °
